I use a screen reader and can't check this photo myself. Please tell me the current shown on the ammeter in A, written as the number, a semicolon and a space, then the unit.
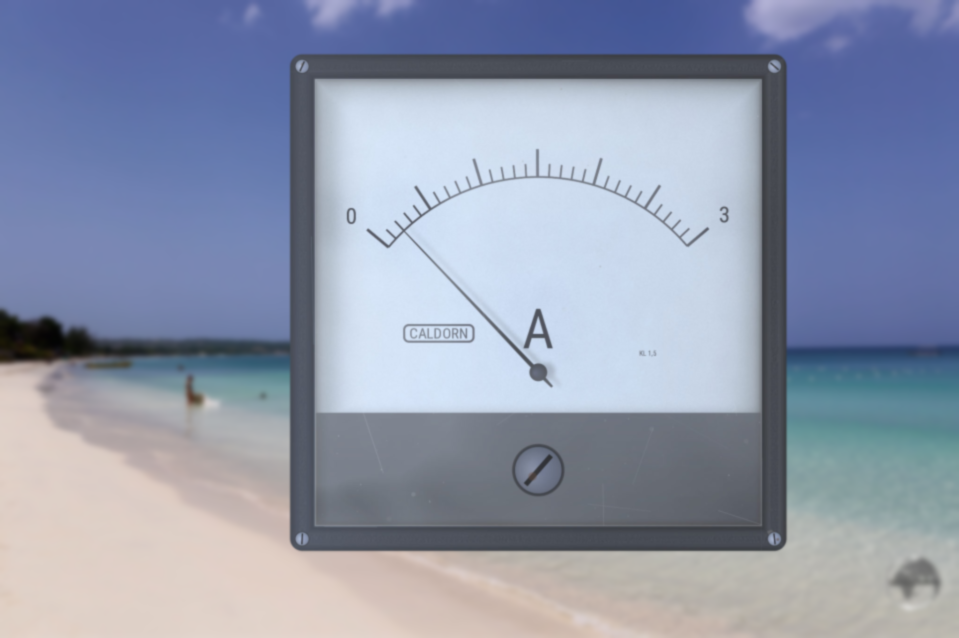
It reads 0.2; A
